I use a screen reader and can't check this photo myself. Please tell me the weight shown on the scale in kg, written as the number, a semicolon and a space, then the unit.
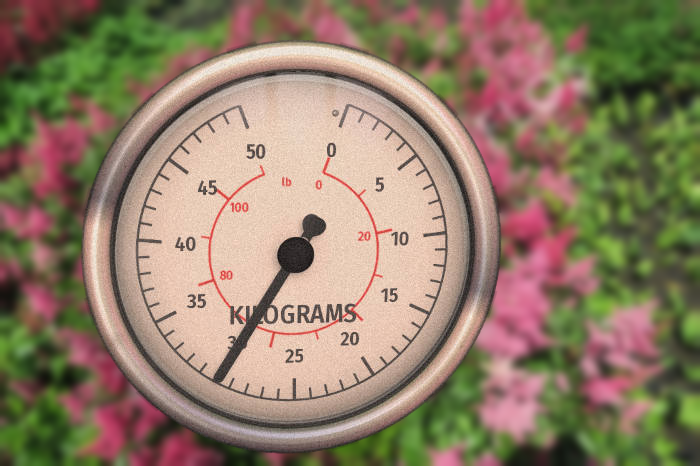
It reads 30; kg
